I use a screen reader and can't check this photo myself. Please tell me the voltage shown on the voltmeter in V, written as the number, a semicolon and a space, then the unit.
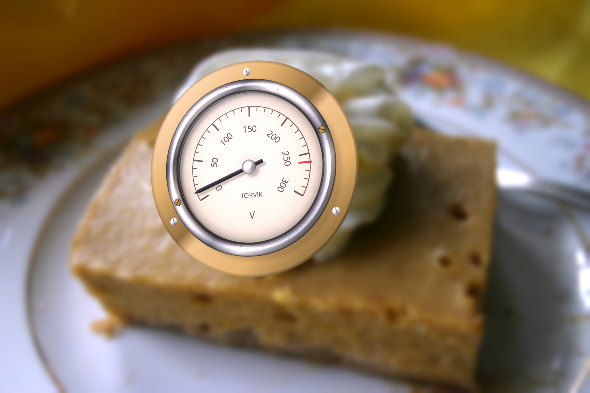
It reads 10; V
